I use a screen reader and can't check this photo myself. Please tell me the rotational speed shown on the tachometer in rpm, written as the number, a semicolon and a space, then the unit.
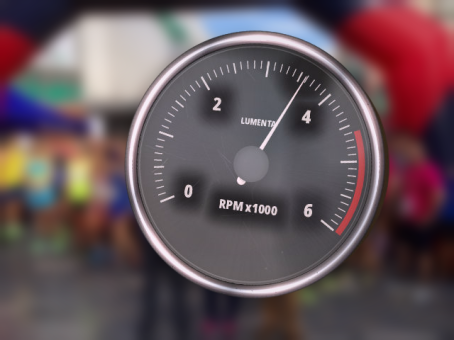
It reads 3600; rpm
